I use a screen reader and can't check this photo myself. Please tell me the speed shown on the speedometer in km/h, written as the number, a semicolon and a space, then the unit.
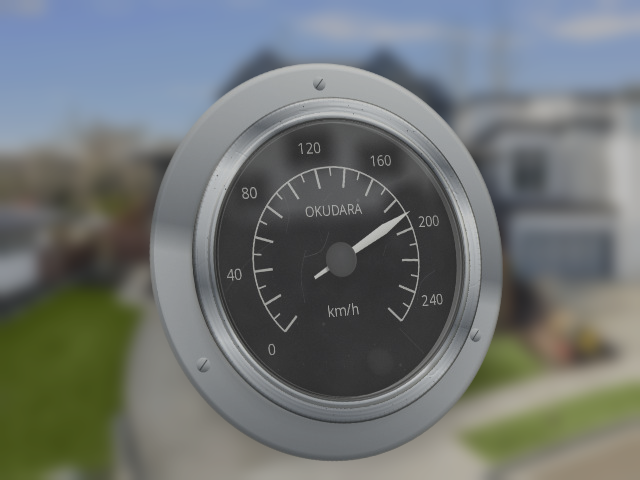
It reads 190; km/h
